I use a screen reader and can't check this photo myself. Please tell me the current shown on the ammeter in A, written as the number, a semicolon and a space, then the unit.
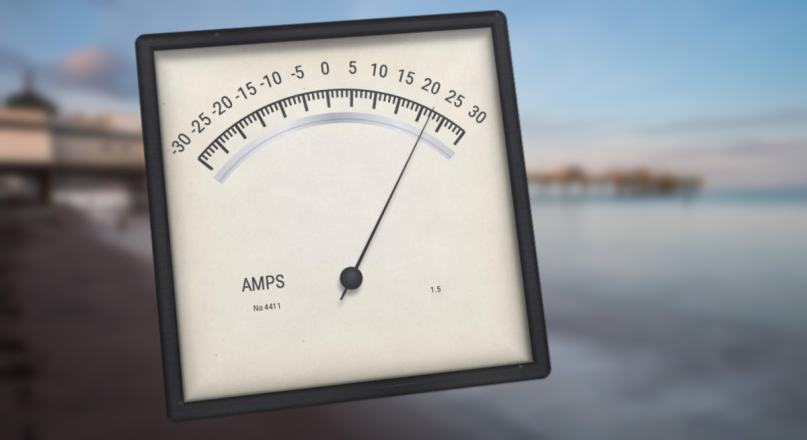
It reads 22; A
